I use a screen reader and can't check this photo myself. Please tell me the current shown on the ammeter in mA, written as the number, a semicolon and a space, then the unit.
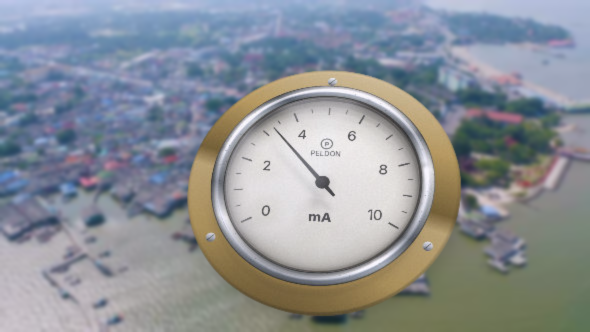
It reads 3.25; mA
